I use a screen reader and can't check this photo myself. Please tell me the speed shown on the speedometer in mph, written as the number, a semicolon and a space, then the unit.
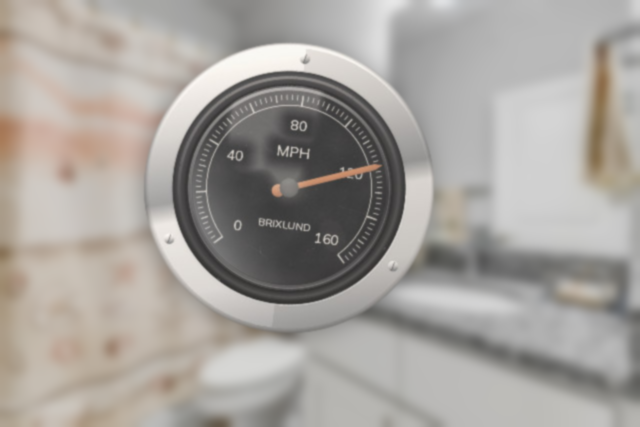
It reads 120; mph
